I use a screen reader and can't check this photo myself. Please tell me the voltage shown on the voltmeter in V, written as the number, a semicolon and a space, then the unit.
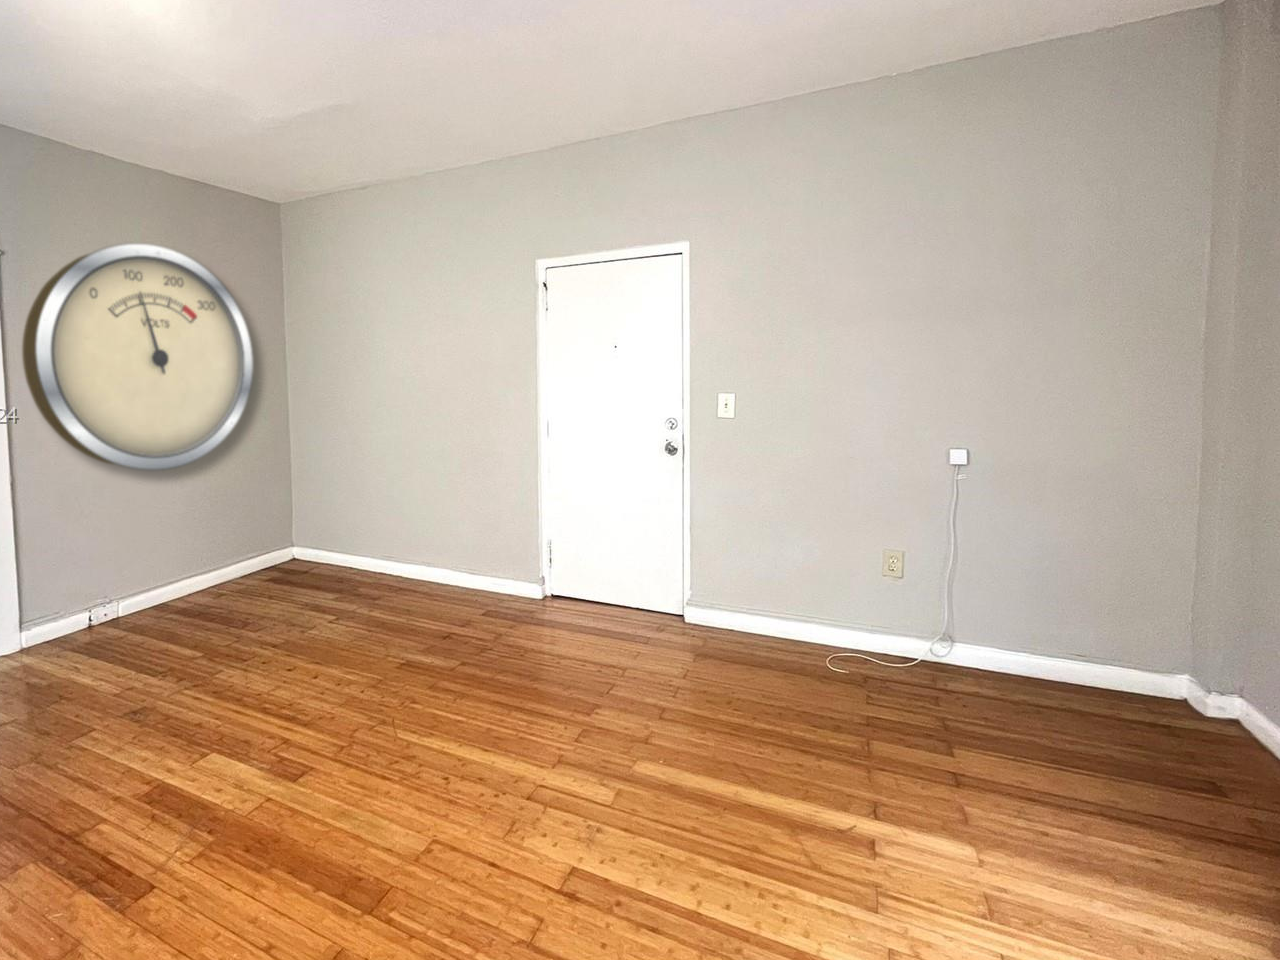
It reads 100; V
